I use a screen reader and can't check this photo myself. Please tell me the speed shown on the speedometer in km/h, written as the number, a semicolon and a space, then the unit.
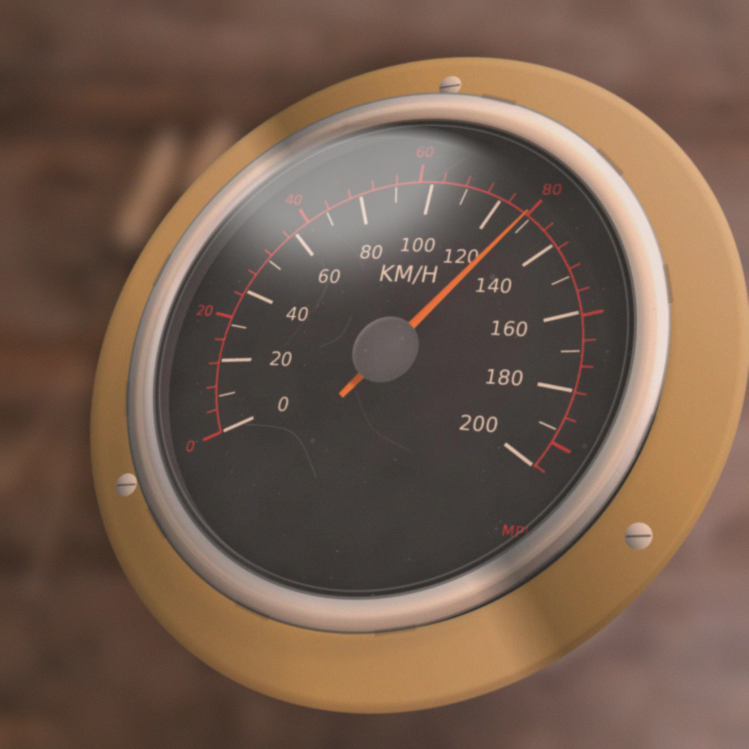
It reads 130; km/h
